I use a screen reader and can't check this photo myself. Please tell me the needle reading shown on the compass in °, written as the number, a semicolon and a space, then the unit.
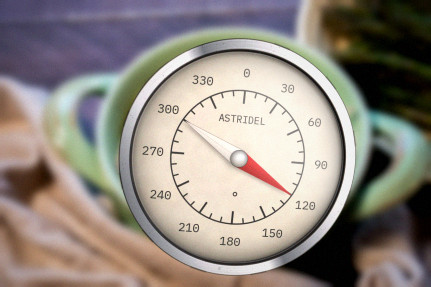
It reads 120; °
